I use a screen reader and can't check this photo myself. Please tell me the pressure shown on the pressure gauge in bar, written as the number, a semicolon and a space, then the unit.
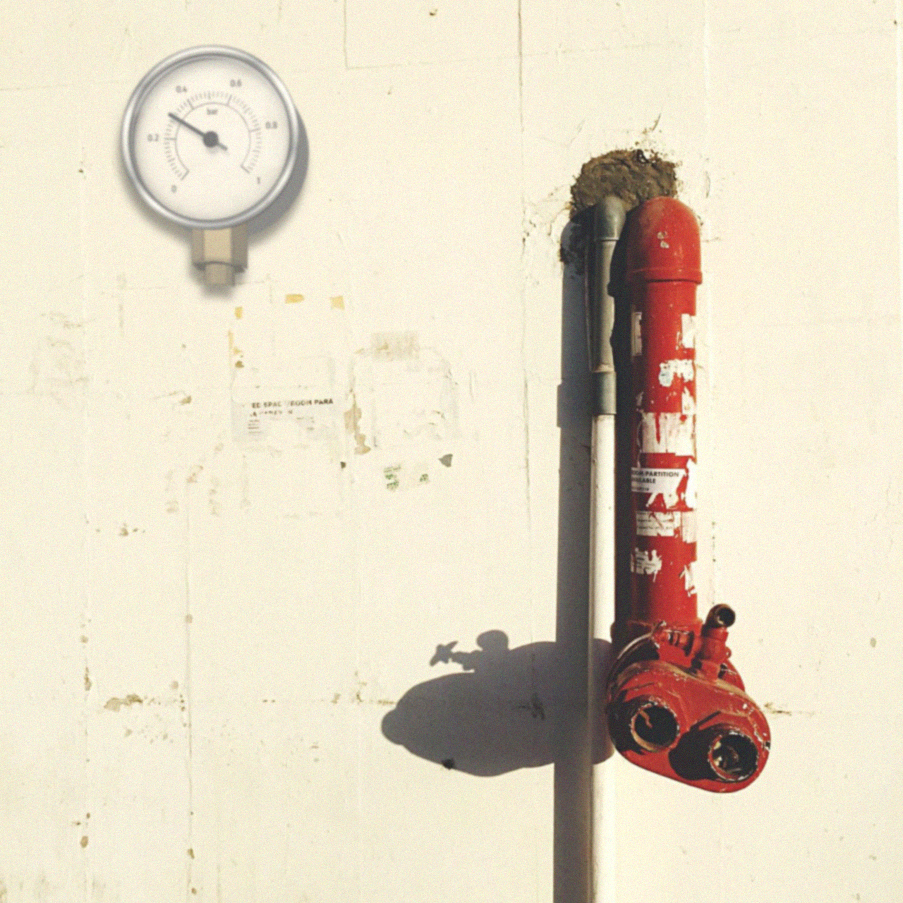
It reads 0.3; bar
